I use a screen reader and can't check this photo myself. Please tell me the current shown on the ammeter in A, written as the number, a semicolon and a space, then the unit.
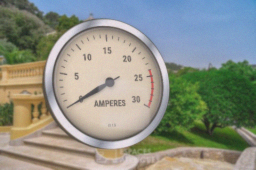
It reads 0; A
